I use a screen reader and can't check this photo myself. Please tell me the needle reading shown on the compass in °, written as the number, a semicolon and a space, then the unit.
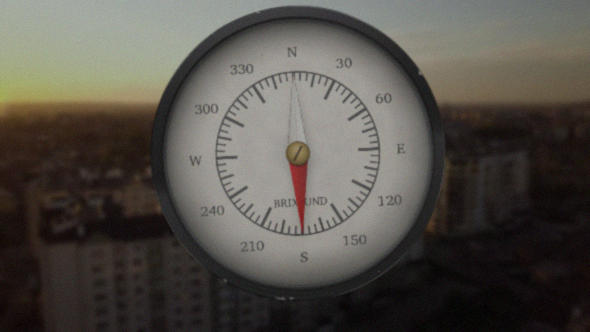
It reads 180; °
